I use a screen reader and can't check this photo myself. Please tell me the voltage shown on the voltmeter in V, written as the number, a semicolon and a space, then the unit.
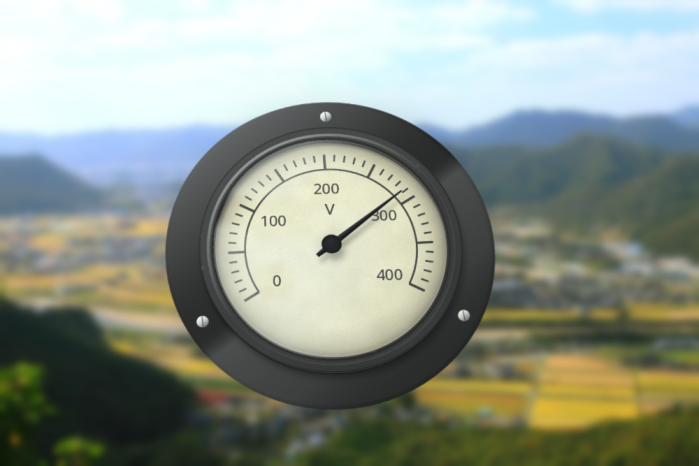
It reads 290; V
